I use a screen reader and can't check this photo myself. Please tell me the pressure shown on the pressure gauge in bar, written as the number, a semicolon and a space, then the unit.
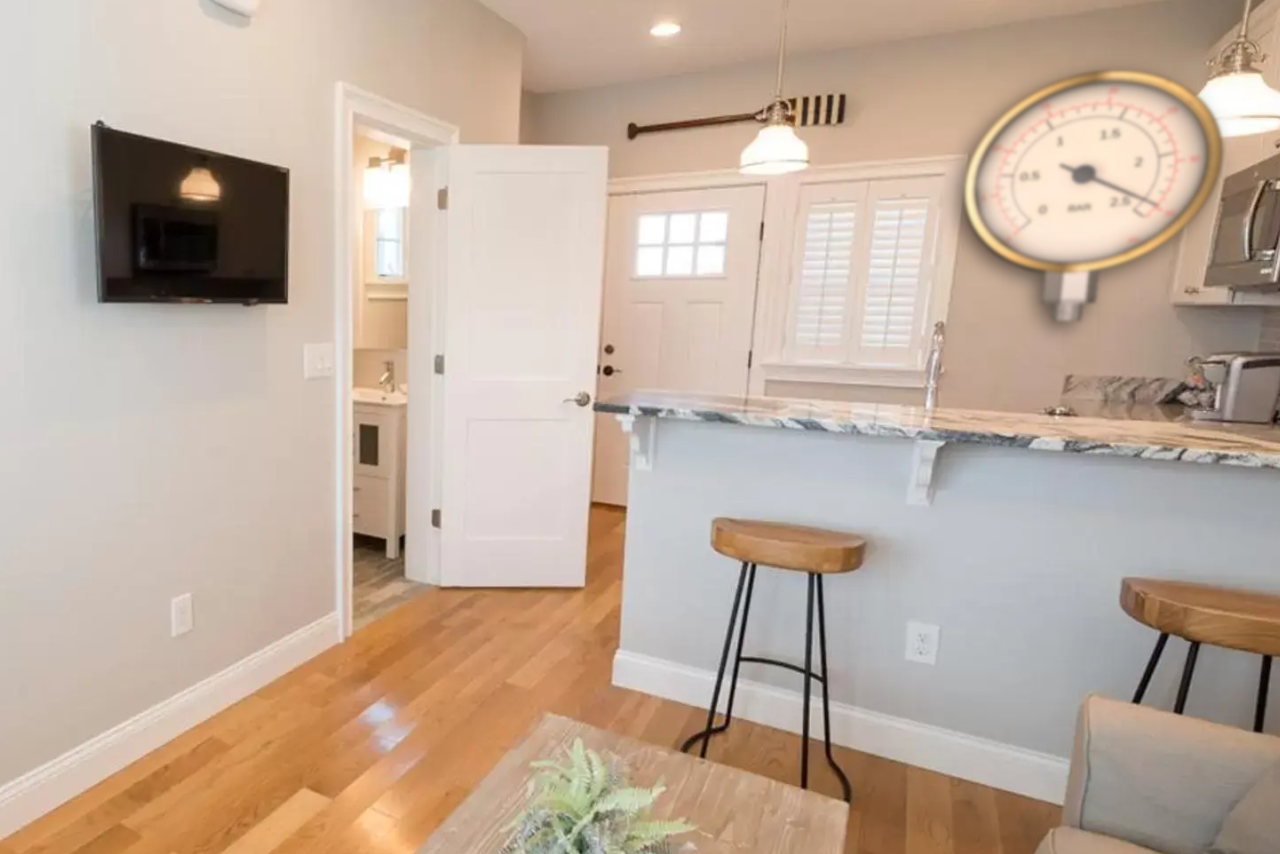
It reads 2.4; bar
